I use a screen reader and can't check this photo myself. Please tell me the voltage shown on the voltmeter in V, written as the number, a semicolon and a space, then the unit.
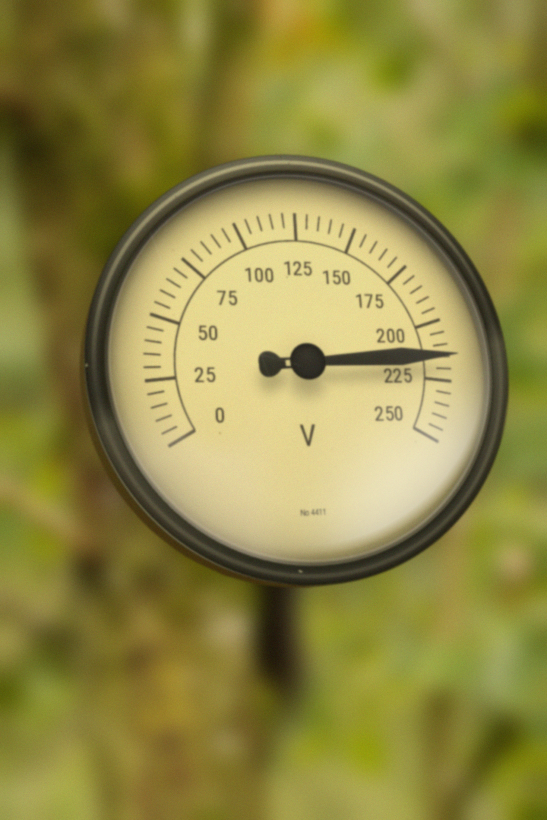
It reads 215; V
